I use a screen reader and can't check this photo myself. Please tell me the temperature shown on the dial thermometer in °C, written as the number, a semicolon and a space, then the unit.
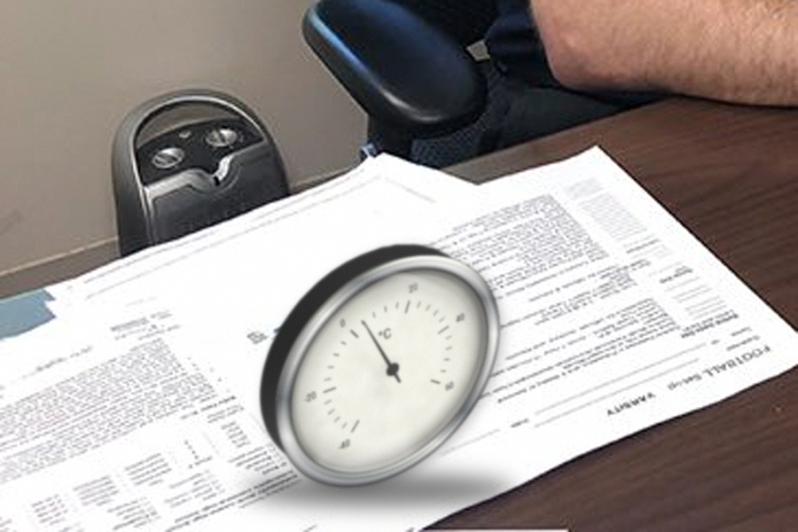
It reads 4; °C
